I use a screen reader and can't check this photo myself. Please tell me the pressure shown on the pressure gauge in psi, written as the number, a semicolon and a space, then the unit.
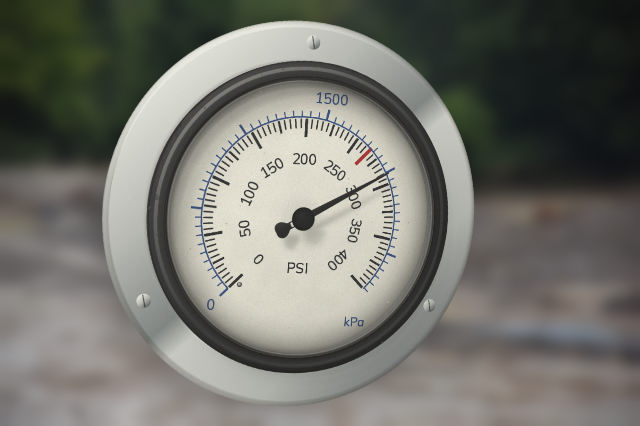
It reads 290; psi
